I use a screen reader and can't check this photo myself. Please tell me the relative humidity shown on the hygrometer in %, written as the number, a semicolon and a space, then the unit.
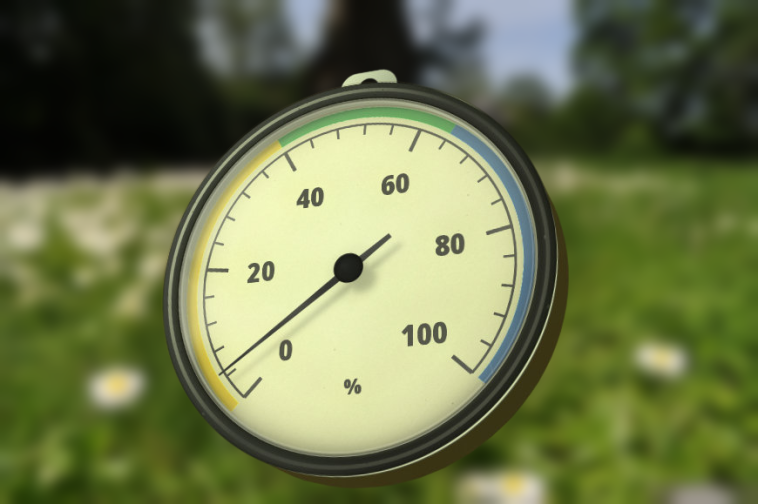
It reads 4; %
